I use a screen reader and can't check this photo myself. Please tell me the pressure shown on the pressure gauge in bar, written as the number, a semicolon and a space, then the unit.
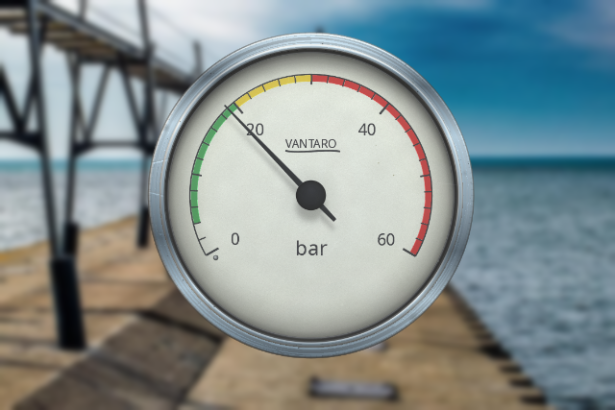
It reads 19; bar
